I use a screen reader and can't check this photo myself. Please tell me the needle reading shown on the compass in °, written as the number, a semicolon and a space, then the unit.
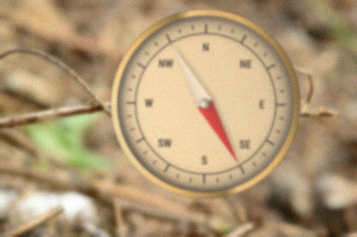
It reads 150; °
